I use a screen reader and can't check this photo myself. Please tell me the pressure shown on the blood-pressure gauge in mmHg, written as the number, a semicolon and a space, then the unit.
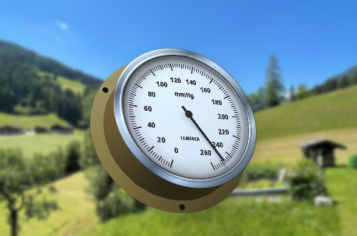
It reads 250; mmHg
